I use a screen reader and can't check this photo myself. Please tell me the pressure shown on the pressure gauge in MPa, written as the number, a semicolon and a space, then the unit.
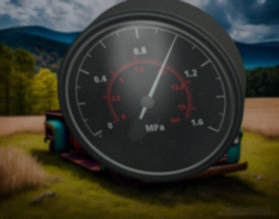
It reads 1; MPa
